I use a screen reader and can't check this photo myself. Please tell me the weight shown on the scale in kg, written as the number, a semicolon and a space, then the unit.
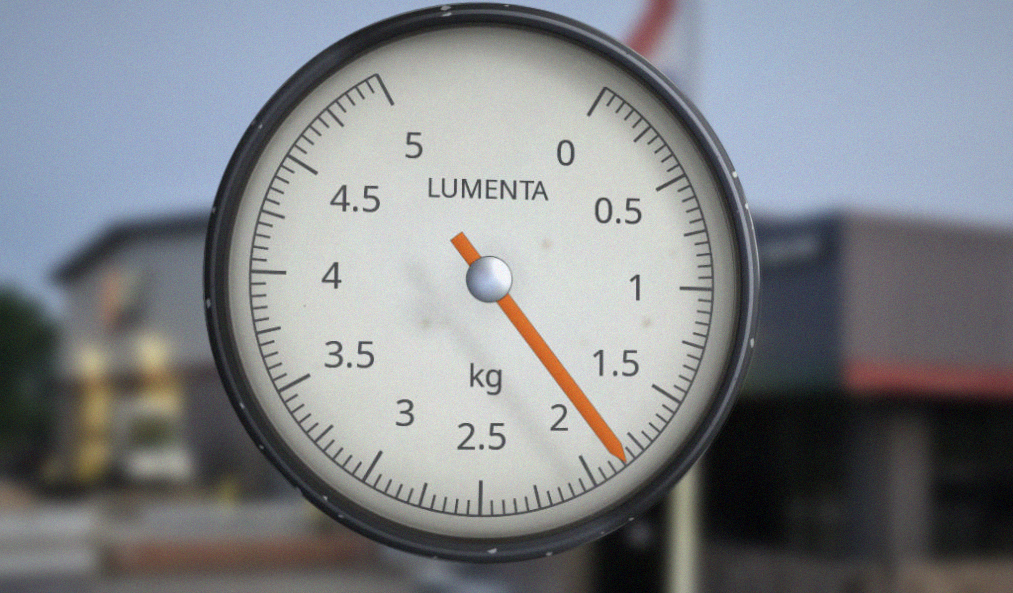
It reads 1.85; kg
